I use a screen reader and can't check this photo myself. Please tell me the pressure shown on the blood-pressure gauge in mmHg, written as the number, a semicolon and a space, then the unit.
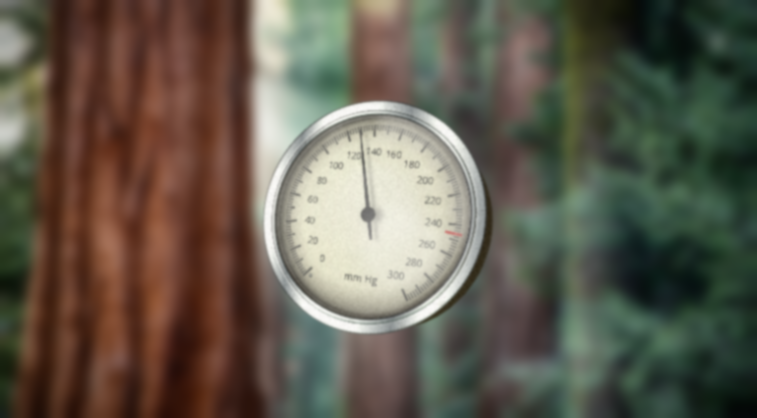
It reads 130; mmHg
